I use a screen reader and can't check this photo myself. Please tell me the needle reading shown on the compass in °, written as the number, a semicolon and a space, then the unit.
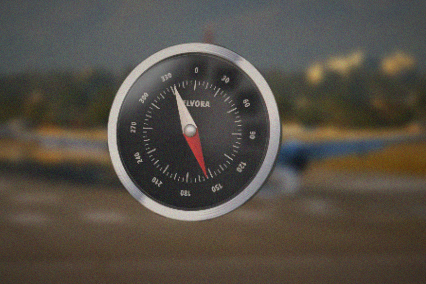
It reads 155; °
